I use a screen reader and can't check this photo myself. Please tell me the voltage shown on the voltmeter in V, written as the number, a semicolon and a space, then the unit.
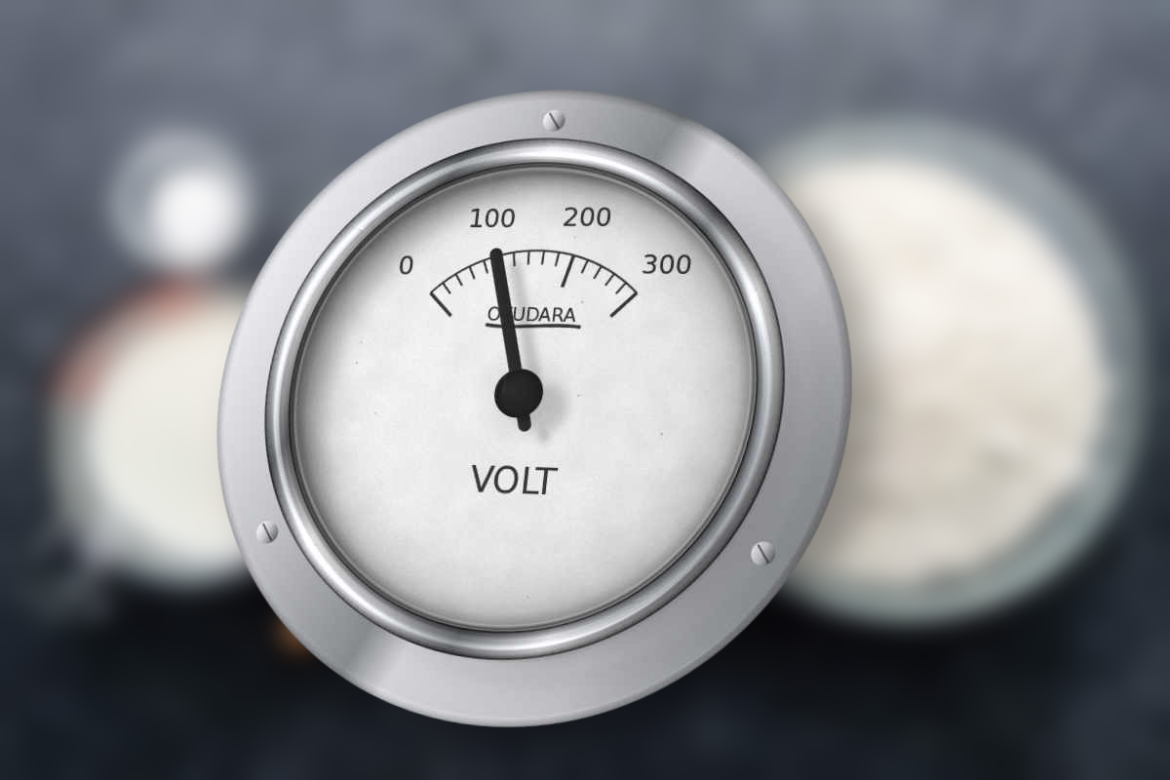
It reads 100; V
